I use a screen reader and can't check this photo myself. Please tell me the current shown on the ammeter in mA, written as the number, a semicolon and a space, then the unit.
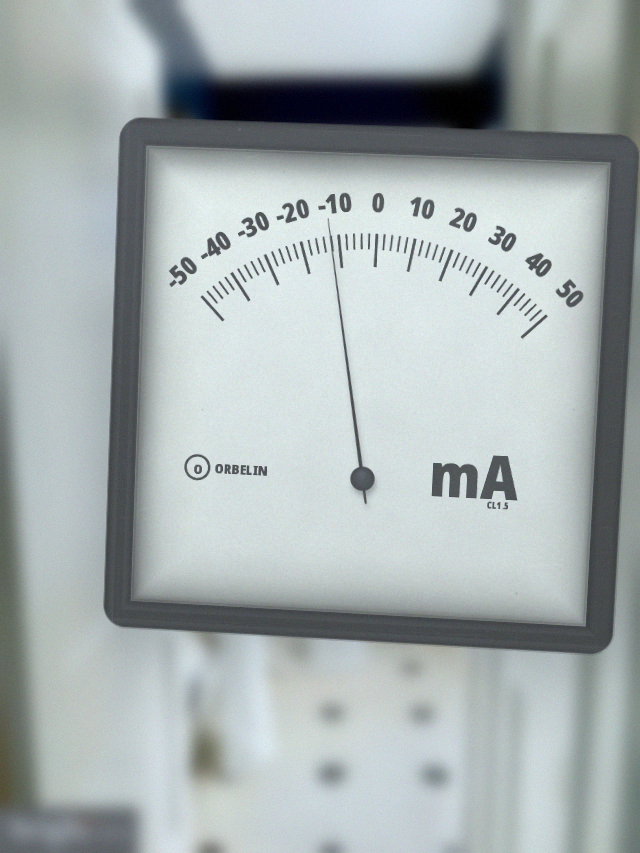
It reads -12; mA
